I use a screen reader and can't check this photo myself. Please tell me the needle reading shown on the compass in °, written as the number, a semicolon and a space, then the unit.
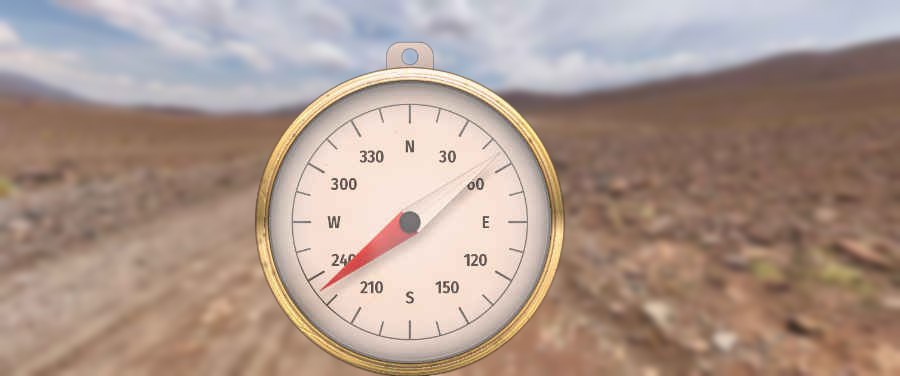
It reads 232.5; °
